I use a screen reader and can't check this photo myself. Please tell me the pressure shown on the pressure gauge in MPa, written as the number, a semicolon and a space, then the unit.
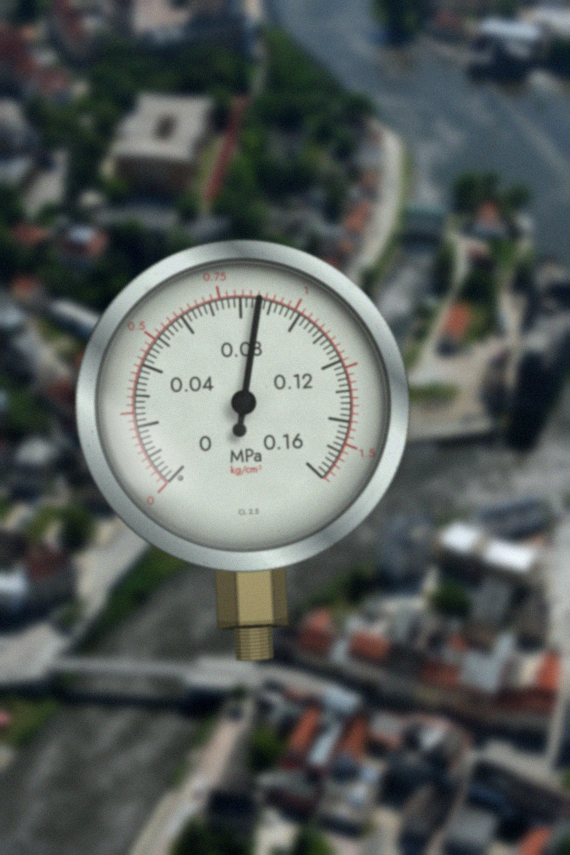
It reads 0.086; MPa
